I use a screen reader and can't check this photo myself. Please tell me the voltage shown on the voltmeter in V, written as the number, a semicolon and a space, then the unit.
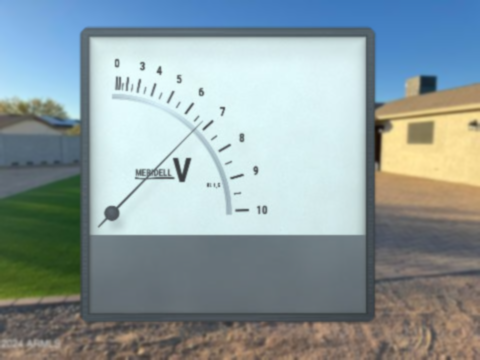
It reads 6.75; V
